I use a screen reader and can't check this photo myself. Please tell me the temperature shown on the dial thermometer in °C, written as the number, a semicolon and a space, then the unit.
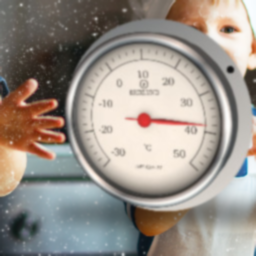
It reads 38; °C
